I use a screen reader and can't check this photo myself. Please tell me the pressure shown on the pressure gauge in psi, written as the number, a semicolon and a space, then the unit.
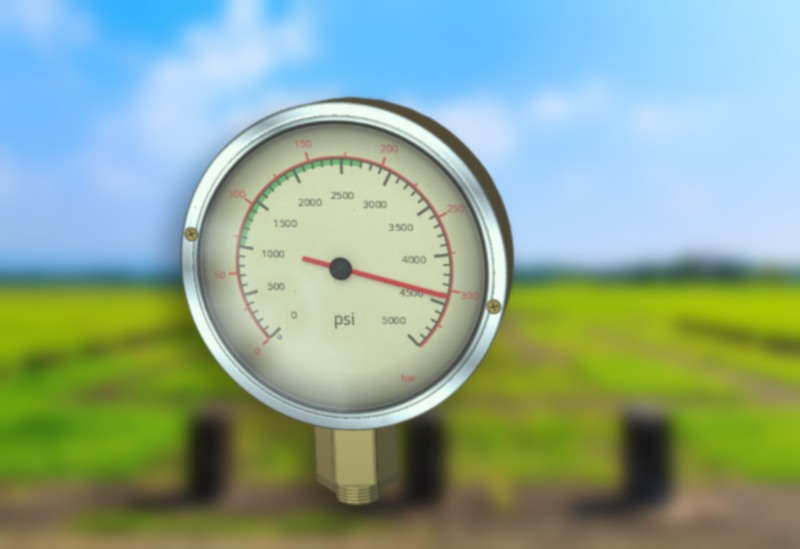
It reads 4400; psi
